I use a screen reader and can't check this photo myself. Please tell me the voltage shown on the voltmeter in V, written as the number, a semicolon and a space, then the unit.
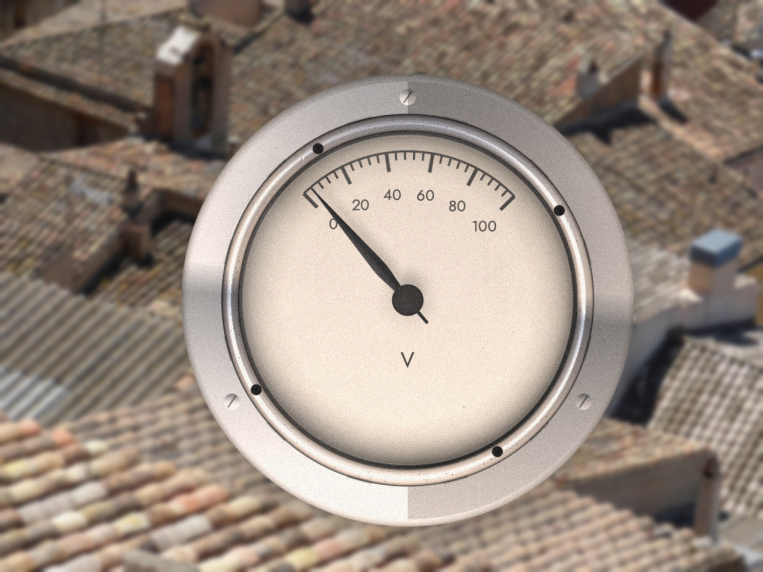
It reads 4; V
